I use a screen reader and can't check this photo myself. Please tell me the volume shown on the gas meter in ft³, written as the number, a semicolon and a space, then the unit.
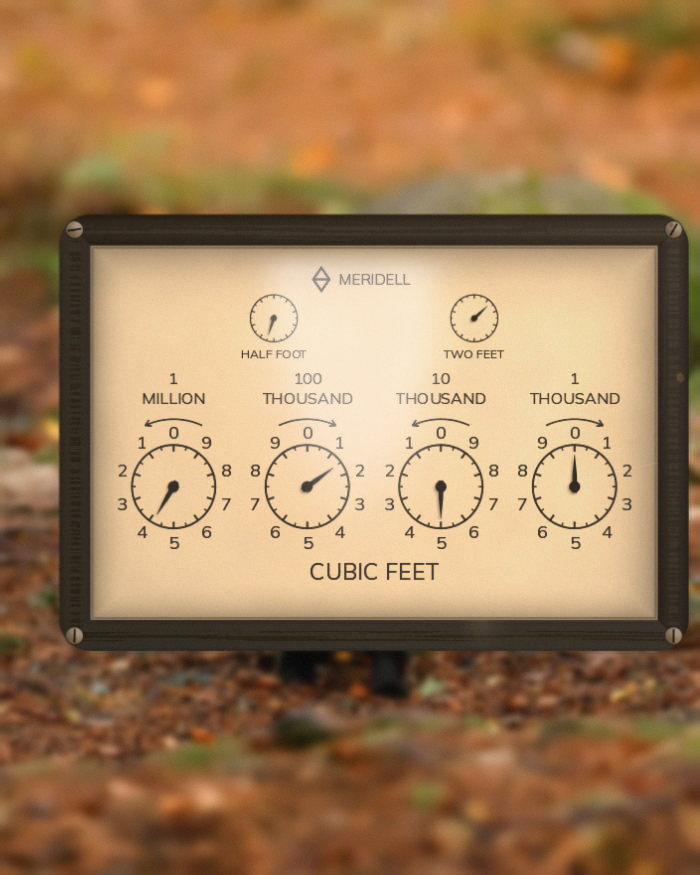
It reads 415000; ft³
